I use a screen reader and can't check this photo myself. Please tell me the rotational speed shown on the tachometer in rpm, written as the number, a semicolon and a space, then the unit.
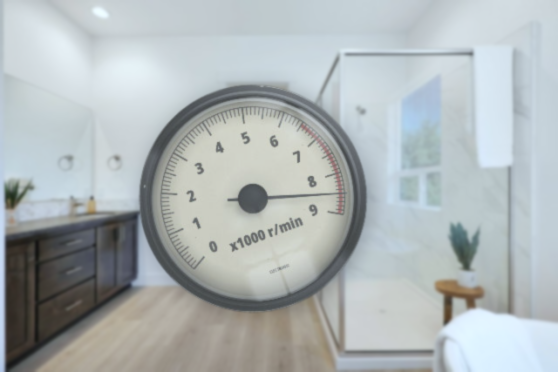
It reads 8500; rpm
